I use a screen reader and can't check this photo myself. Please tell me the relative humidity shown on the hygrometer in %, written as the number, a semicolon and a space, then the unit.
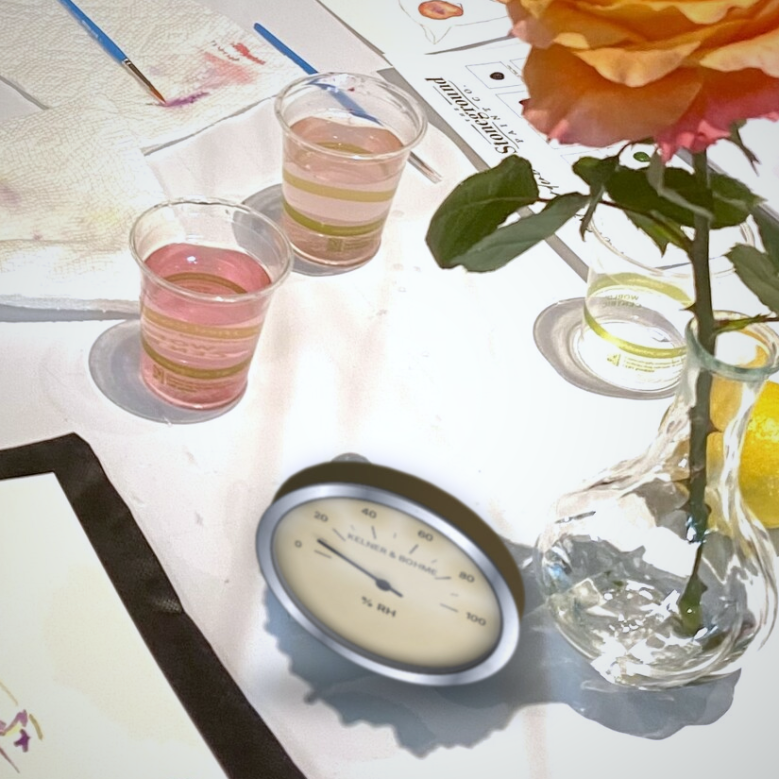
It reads 10; %
